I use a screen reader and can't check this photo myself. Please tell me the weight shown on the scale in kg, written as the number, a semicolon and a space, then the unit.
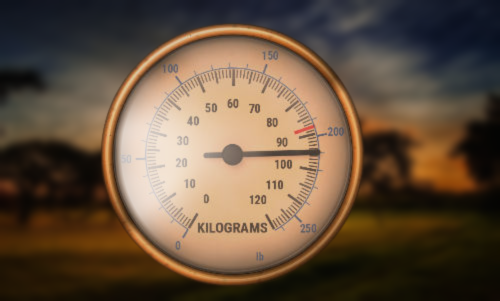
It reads 95; kg
